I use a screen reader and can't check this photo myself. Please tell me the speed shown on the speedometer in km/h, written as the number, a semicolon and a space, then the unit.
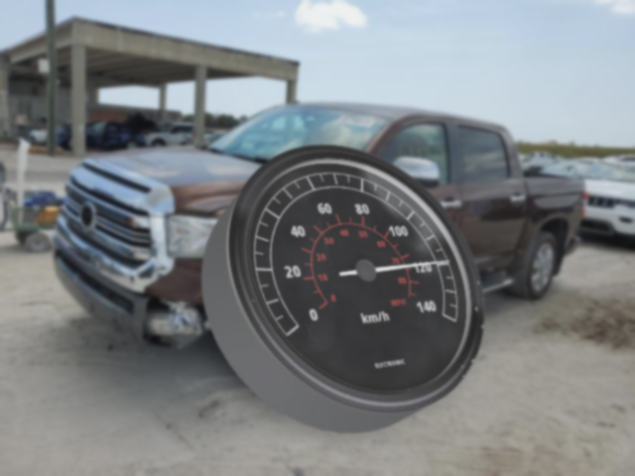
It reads 120; km/h
